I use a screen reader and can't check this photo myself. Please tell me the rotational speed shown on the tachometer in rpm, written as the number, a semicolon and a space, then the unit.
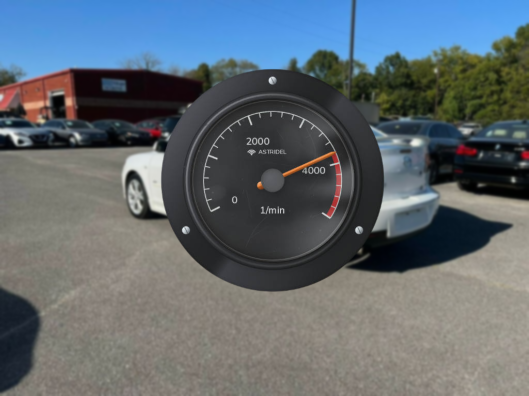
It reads 3800; rpm
